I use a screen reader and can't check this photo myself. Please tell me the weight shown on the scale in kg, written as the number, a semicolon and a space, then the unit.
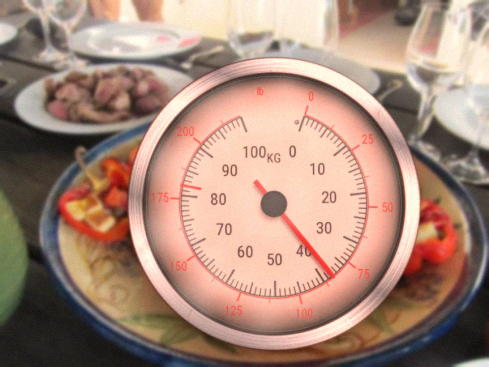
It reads 38; kg
